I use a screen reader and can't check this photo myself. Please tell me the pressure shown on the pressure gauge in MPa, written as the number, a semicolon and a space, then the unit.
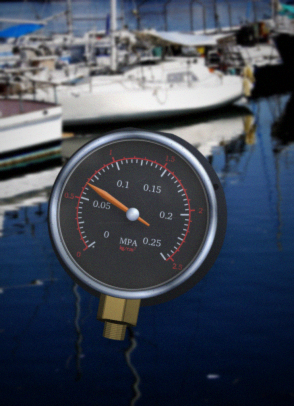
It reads 0.065; MPa
